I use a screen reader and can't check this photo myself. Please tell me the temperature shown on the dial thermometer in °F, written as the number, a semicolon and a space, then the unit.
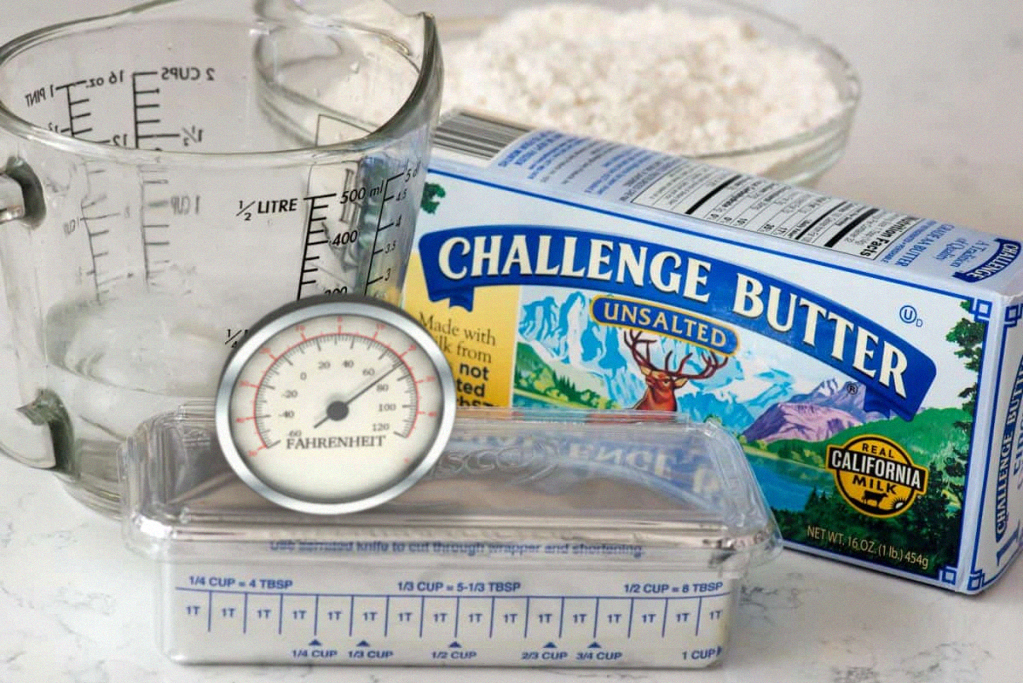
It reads 70; °F
